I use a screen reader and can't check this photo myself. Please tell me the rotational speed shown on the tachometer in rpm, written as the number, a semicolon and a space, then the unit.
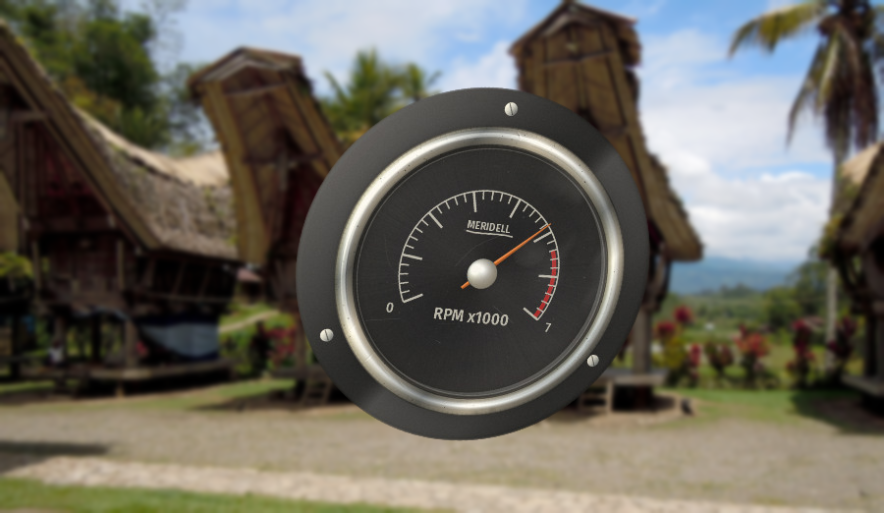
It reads 4800; rpm
